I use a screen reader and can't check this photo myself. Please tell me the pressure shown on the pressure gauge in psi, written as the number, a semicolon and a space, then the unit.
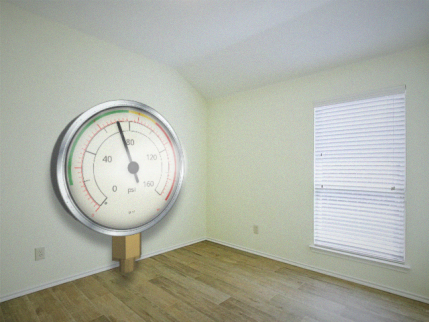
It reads 70; psi
